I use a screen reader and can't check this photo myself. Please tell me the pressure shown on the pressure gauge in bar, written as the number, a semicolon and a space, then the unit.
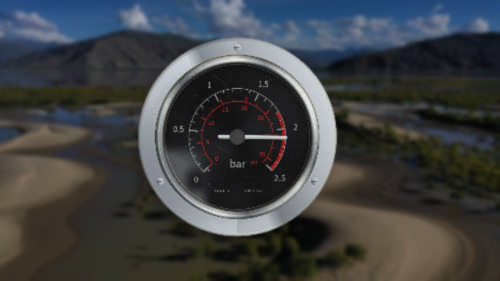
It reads 2.1; bar
